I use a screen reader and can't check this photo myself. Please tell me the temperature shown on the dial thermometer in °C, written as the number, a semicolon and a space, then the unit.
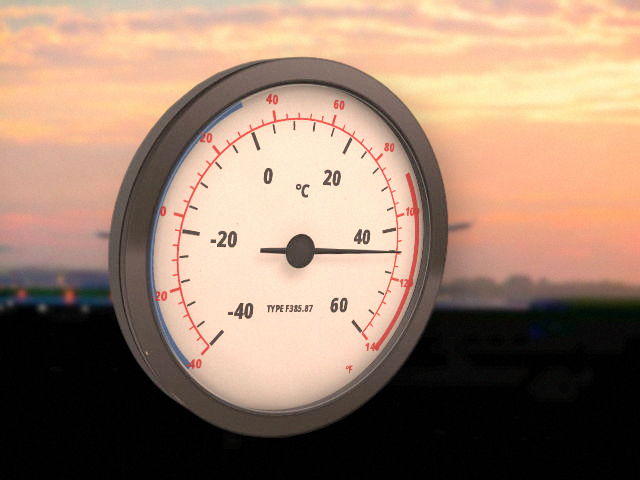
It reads 44; °C
